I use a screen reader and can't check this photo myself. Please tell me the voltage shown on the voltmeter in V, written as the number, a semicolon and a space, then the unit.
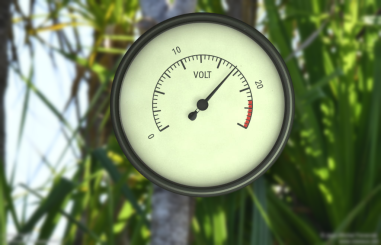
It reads 17; V
